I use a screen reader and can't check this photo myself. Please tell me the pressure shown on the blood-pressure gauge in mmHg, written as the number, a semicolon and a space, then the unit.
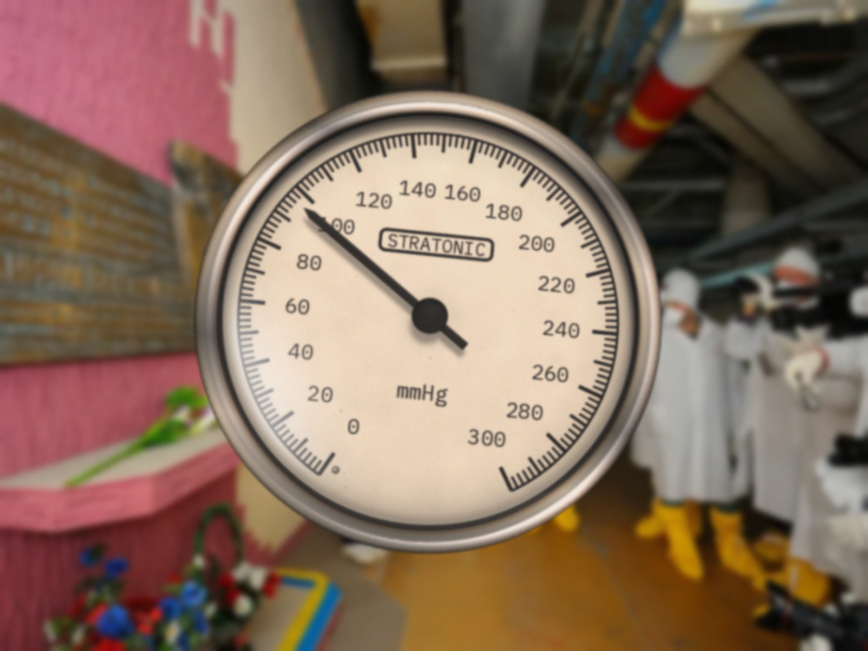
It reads 96; mmHg
